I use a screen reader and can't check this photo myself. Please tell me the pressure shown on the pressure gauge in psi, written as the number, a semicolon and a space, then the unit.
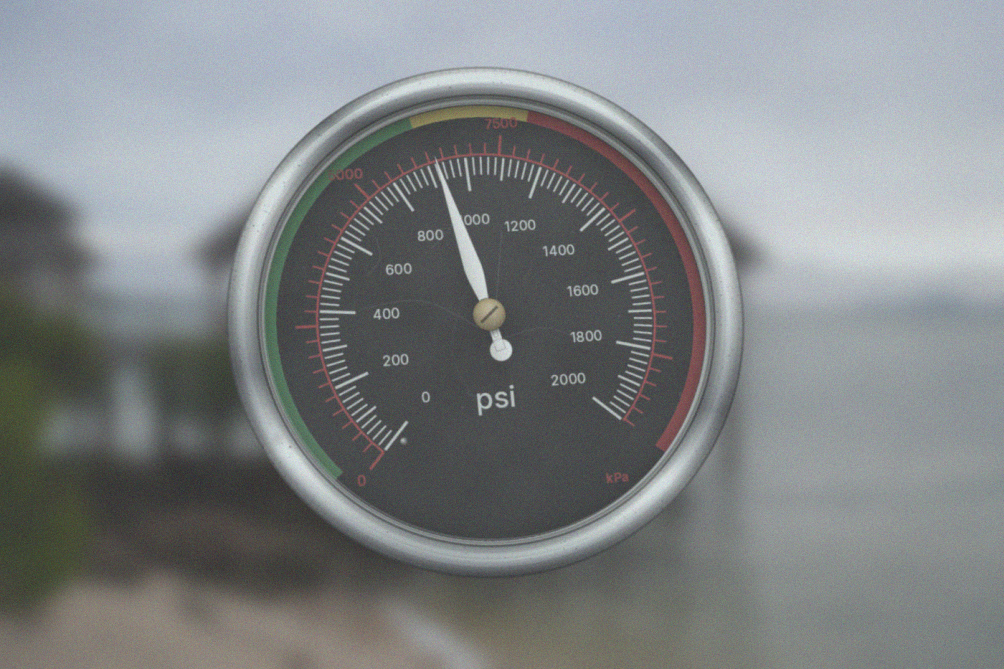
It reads 920; psi
